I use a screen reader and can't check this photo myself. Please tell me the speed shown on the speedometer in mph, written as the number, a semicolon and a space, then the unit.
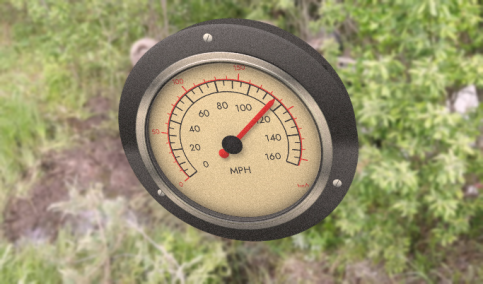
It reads 115; mph
